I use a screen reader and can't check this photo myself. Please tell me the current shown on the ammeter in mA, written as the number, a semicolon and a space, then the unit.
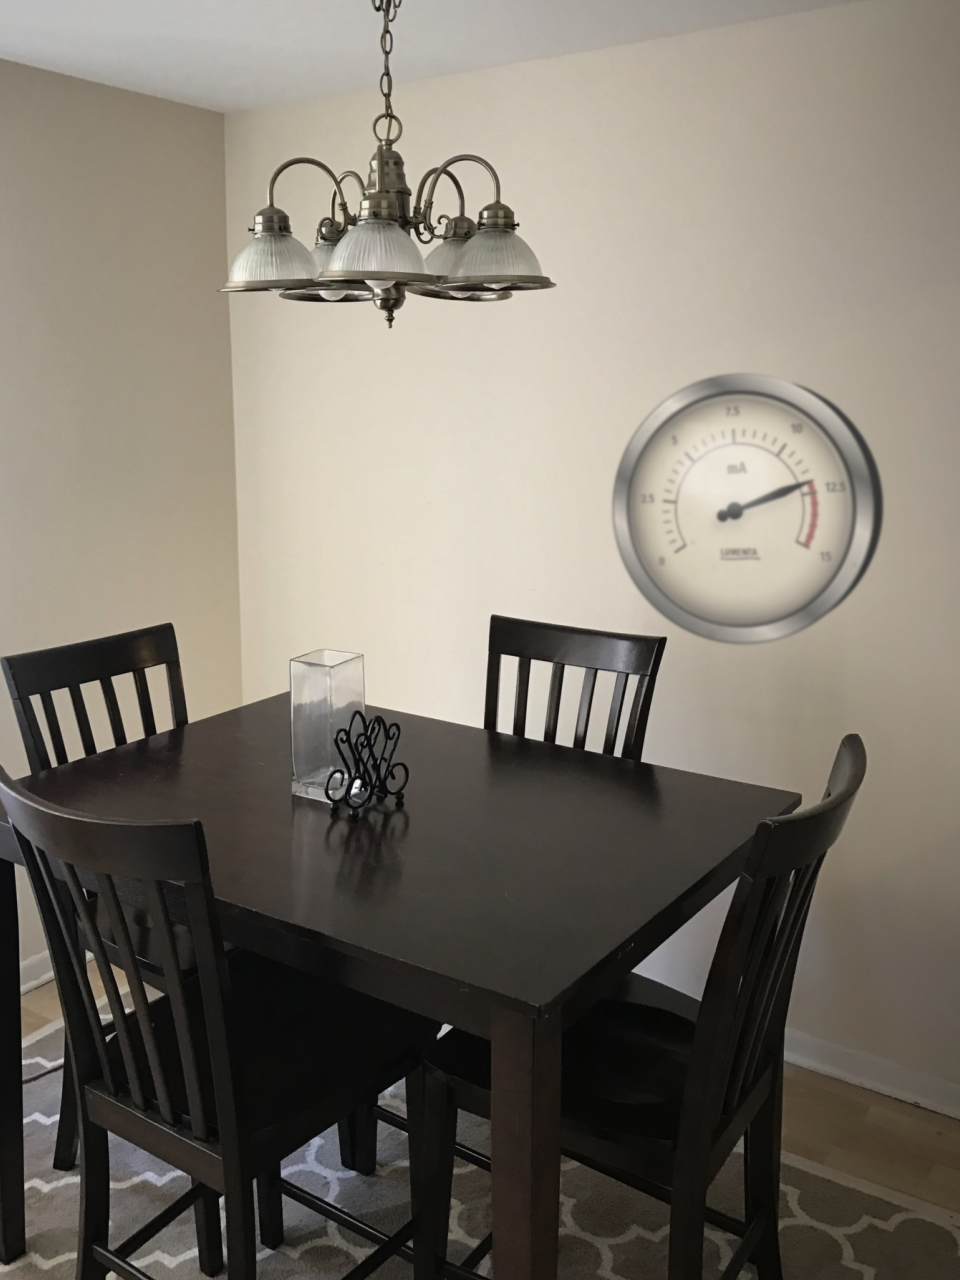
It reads 12; mA
